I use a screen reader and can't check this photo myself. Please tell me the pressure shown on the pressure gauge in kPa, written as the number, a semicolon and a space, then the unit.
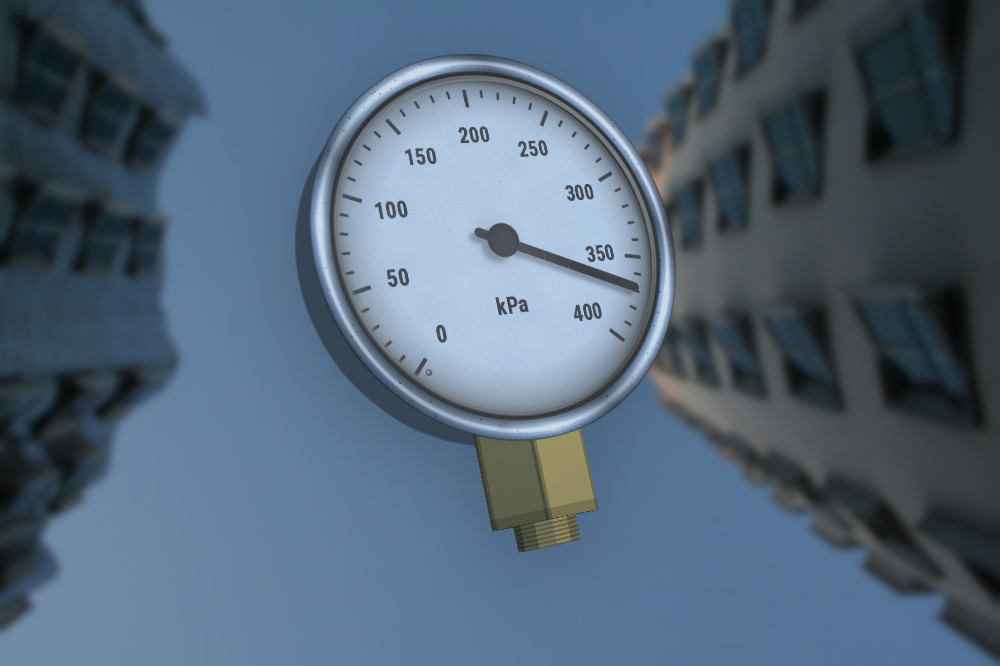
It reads 370; kPa
